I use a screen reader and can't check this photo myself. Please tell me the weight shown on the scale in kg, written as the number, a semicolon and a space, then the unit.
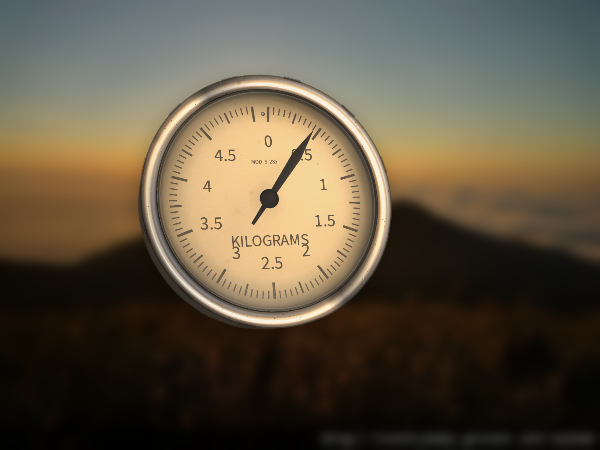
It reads 0.45; kg
